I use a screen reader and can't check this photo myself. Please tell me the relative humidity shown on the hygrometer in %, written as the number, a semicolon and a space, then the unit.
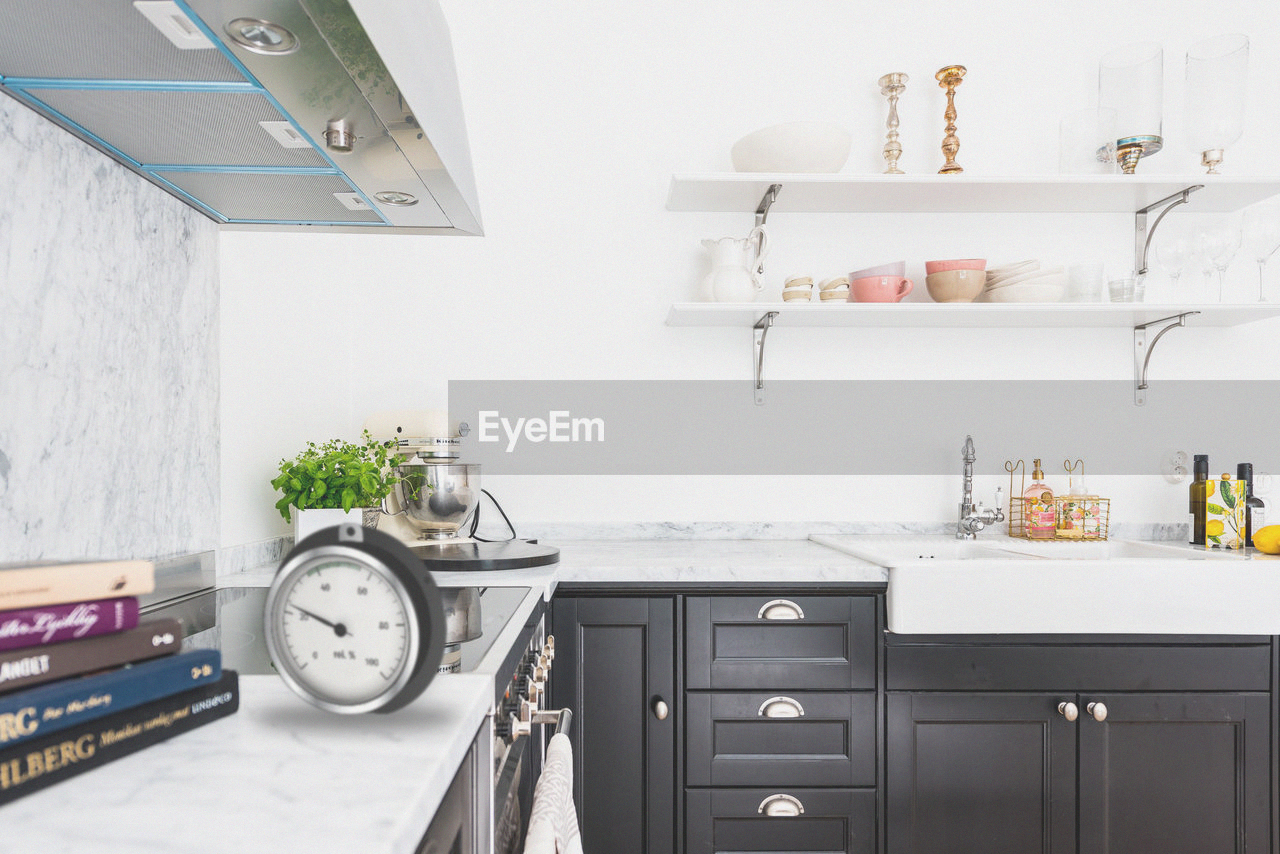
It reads 24; %
